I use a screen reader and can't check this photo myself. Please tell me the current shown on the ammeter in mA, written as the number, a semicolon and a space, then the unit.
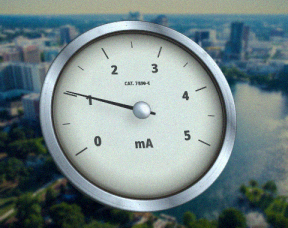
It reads 1; mA
